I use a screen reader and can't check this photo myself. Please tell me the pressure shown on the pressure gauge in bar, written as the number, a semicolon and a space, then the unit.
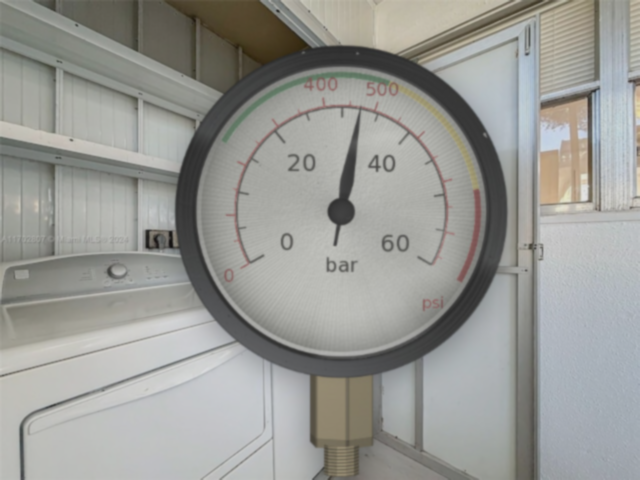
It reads 32.5; bar
